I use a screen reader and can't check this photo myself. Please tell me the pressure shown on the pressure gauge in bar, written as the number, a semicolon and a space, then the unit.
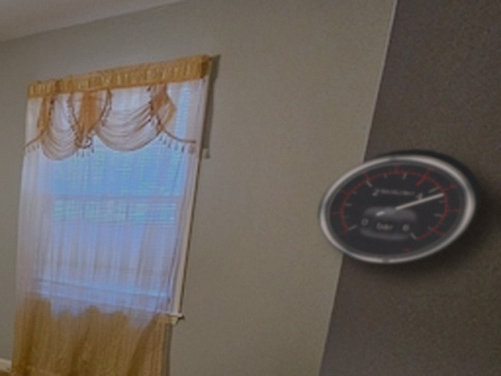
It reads 4.25; bar
